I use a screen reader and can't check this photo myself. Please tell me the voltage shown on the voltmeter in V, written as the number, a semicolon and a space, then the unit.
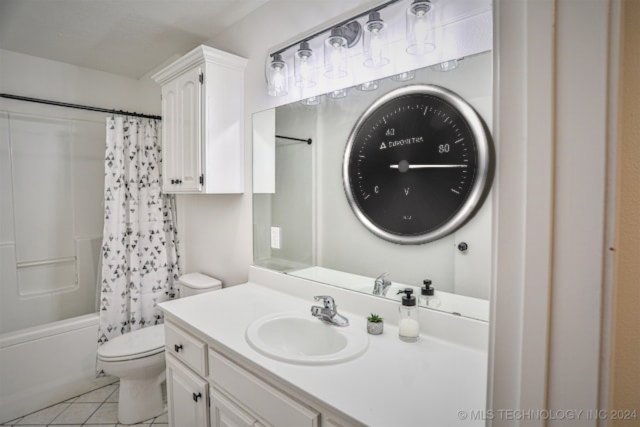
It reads 90; V
